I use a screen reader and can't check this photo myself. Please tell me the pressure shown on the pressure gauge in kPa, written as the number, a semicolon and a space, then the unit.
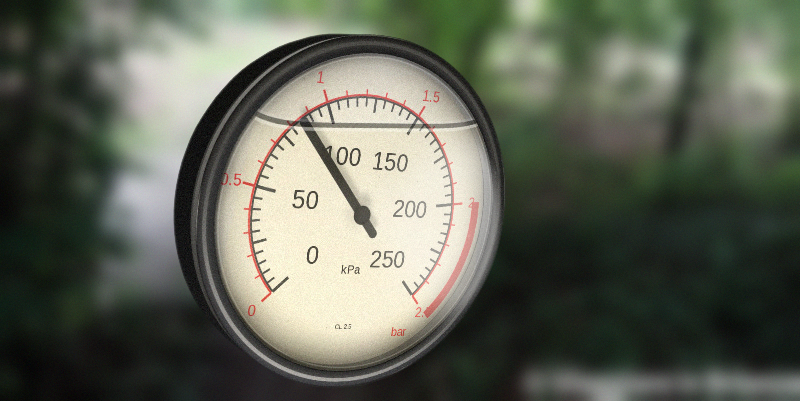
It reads 85; kPa
